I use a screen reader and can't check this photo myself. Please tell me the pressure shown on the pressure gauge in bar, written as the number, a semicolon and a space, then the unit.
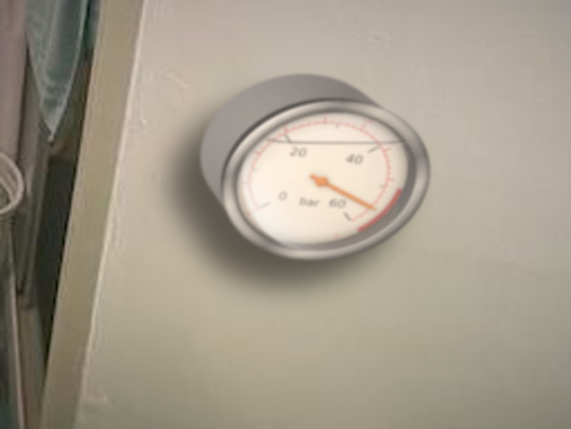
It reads 55; bar
